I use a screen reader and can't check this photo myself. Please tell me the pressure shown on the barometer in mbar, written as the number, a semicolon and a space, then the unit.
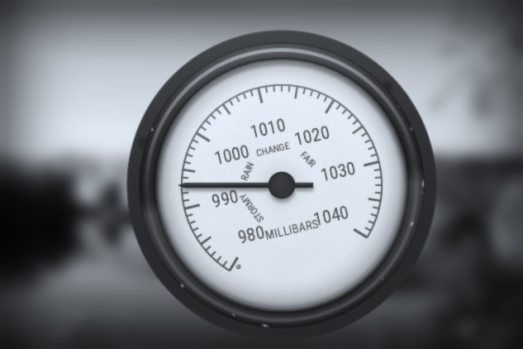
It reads 993; mbar
